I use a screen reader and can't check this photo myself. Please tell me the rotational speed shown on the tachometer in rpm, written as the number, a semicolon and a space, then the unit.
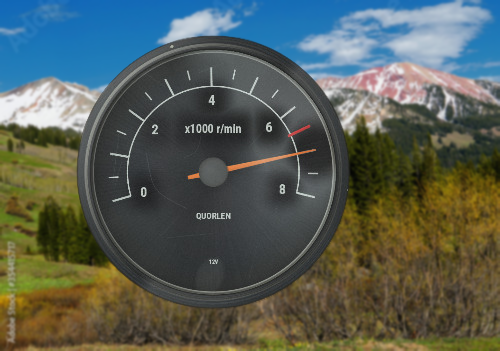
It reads 7000; rpm
